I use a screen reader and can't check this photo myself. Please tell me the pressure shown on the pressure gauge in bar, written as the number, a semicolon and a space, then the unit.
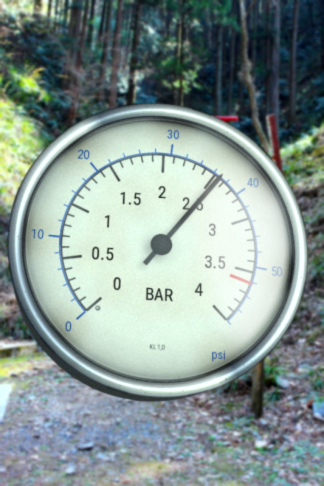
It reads 2.55; bar
